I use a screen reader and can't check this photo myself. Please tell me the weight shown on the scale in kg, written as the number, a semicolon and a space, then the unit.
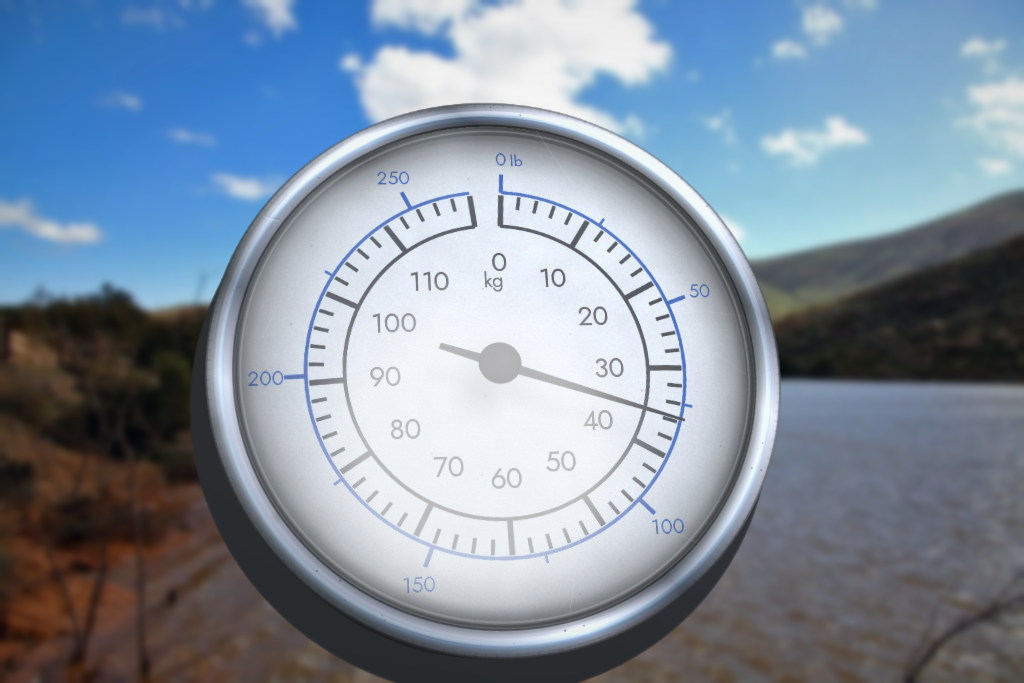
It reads 36; kg
